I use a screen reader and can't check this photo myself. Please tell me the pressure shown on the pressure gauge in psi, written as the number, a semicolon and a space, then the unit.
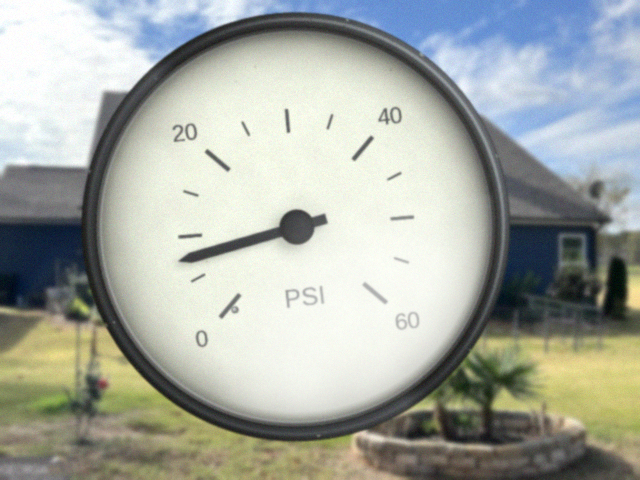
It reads 7.5; psi
